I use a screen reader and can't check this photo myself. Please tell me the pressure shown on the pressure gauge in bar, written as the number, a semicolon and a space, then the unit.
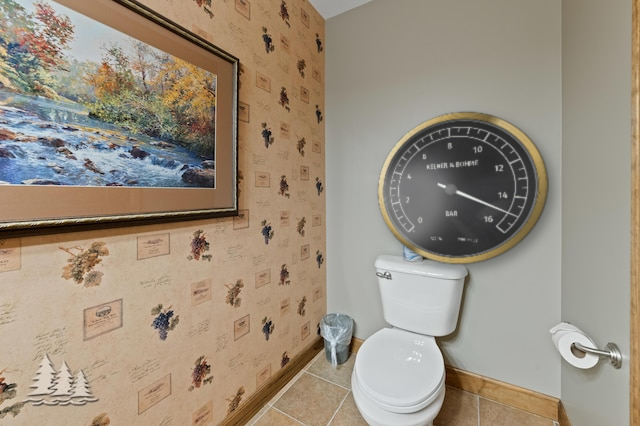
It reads 15; bar
